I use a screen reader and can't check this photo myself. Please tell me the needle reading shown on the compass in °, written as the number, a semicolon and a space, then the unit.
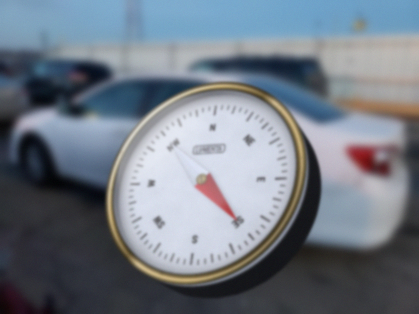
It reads 135; °
